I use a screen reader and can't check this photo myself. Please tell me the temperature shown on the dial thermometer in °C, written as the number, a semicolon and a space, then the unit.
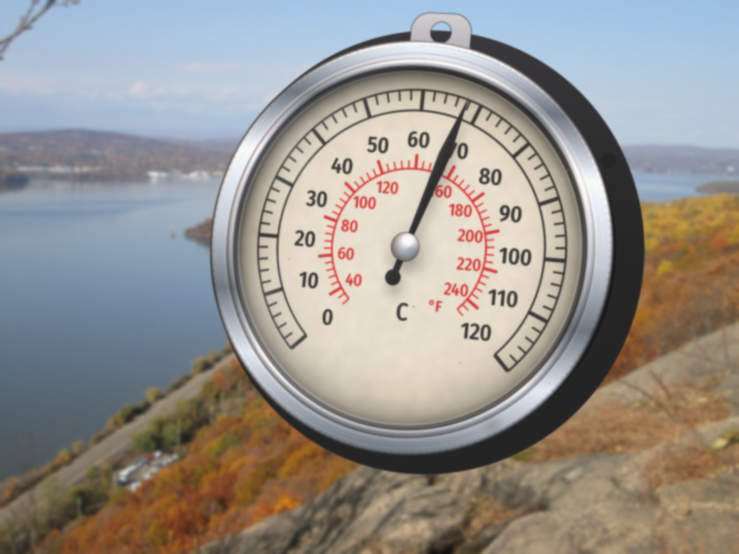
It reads 68; °C
